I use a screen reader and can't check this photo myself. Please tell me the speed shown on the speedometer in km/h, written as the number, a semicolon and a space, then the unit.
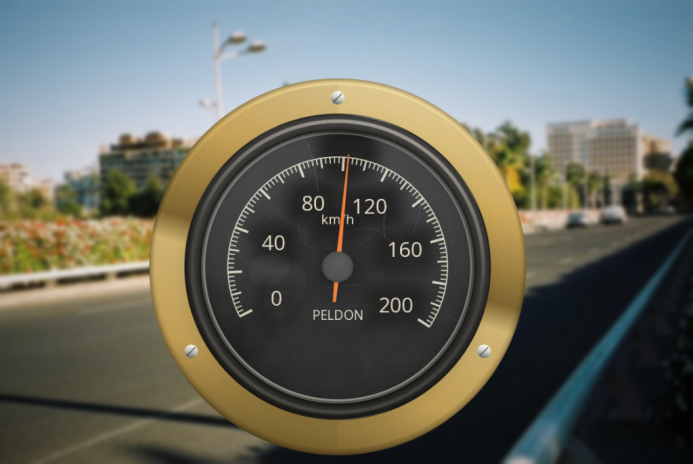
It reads 102; km/h
